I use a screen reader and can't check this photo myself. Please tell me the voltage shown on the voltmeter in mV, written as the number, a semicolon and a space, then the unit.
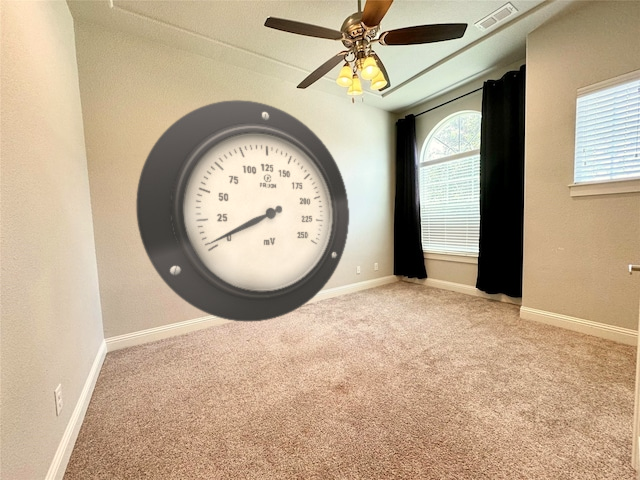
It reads 5; mV
